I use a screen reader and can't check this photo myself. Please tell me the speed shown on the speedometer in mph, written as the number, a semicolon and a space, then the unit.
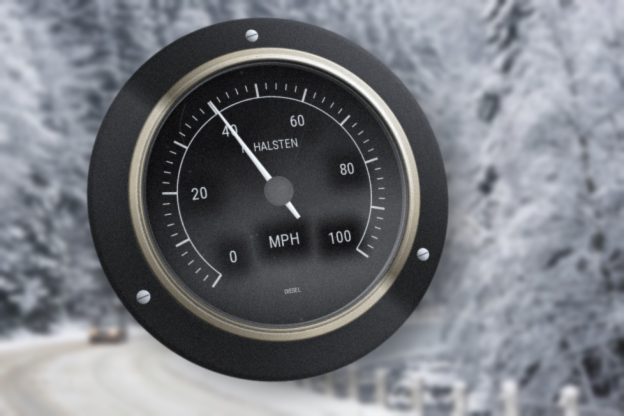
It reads 40; mph
